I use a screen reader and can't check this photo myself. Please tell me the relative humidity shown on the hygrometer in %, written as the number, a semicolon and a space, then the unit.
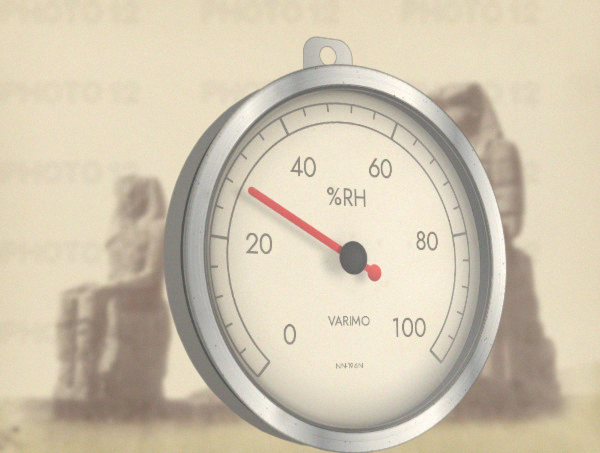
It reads 28; %
